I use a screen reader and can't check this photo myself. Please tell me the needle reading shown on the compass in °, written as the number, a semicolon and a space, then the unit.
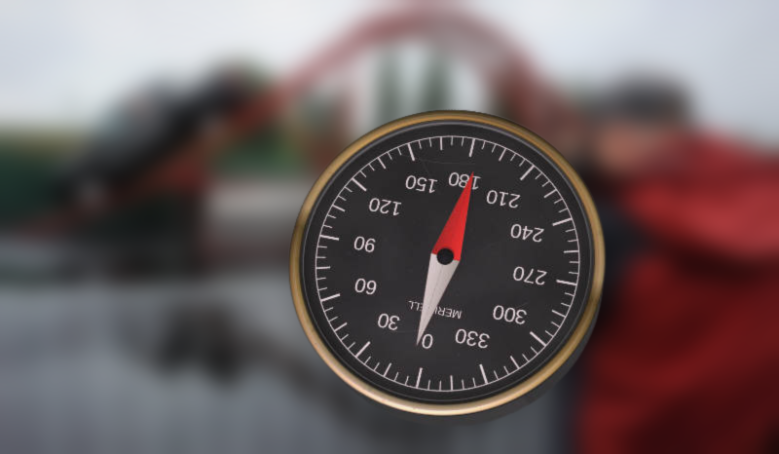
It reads 185; °
